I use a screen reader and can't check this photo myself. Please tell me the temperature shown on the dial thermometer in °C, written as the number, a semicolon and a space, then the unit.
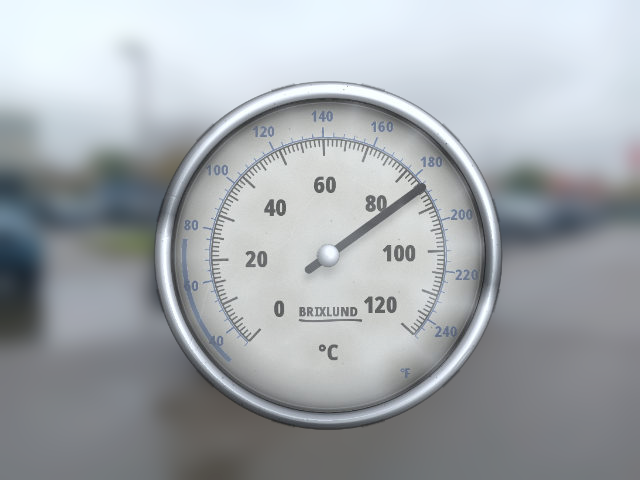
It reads 85; °C
